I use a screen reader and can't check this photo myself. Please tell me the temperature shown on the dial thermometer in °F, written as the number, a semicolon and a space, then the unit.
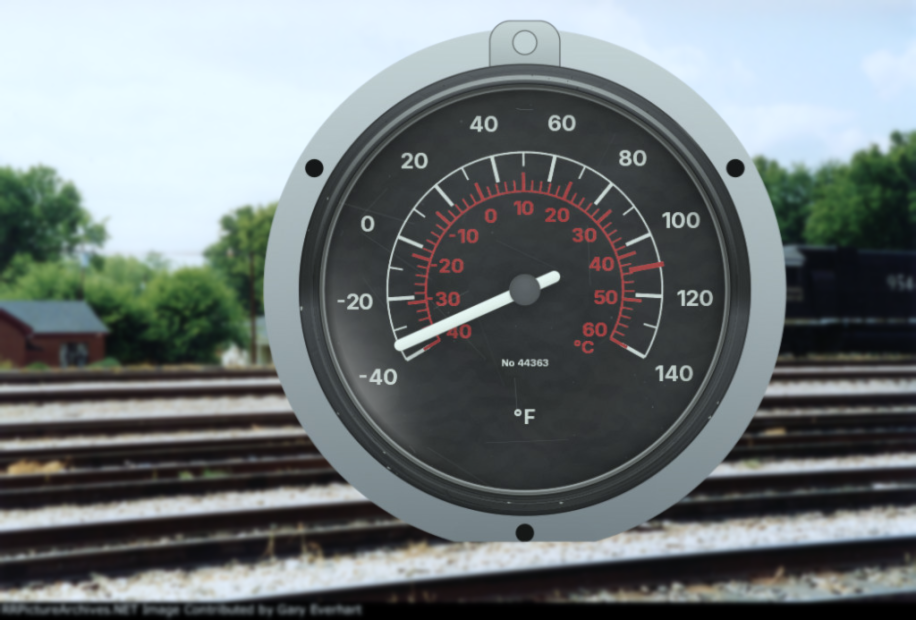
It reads -35; °F
